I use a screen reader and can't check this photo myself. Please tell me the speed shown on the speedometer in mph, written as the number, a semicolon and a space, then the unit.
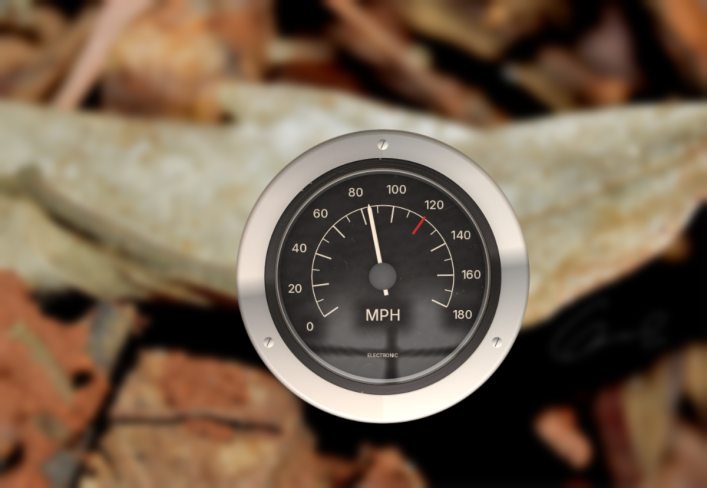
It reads 85; mph
